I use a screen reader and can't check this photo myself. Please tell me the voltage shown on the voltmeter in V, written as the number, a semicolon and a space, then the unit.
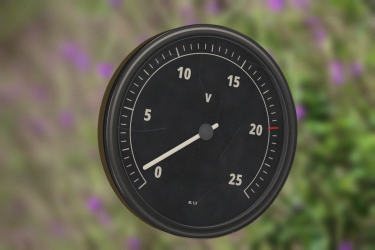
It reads 1; V
